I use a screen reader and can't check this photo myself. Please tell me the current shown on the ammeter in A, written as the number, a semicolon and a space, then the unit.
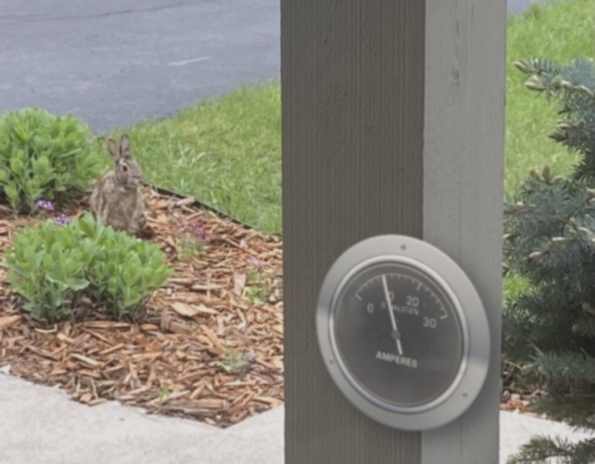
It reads 10; A
